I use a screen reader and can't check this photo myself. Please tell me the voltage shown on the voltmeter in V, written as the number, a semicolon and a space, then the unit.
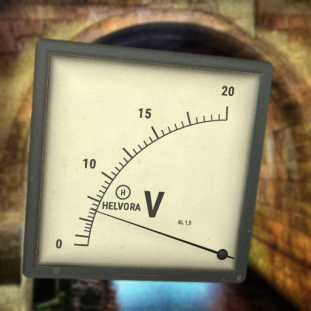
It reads 6.5; V
